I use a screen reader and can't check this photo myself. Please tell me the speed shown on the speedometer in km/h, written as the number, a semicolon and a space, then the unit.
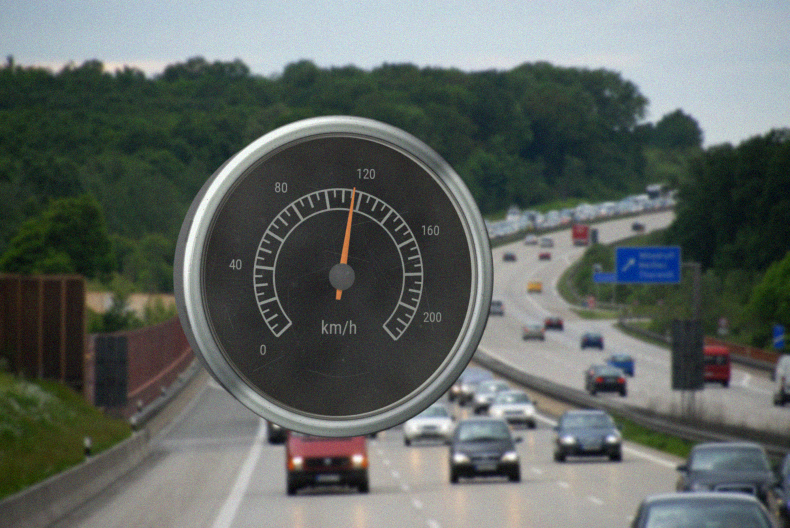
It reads 115; km/h
